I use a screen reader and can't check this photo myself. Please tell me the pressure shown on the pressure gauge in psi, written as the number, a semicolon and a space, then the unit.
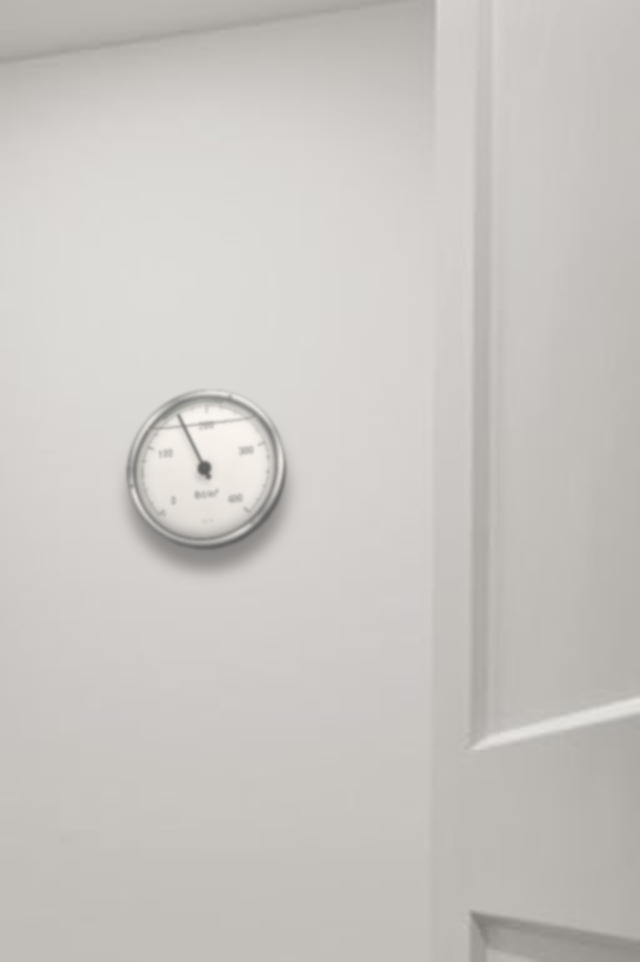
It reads 160; psi
